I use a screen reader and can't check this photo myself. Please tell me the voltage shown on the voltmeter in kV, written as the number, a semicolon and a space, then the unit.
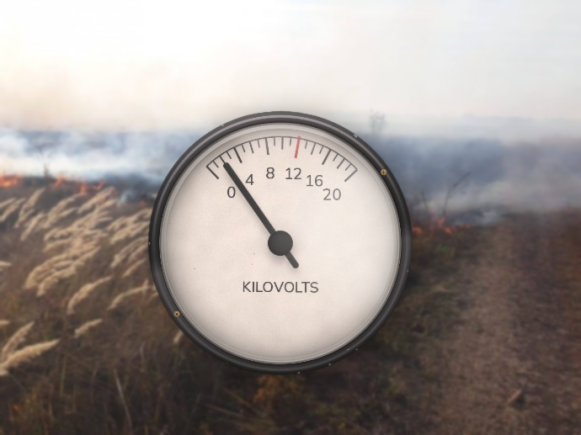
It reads 2; kV
